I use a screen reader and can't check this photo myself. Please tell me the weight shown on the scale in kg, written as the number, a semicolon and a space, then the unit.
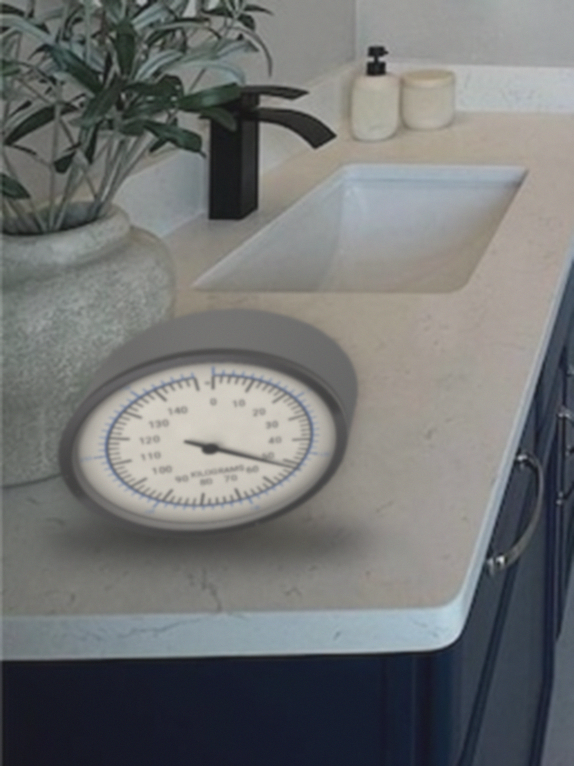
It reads 50; kg
